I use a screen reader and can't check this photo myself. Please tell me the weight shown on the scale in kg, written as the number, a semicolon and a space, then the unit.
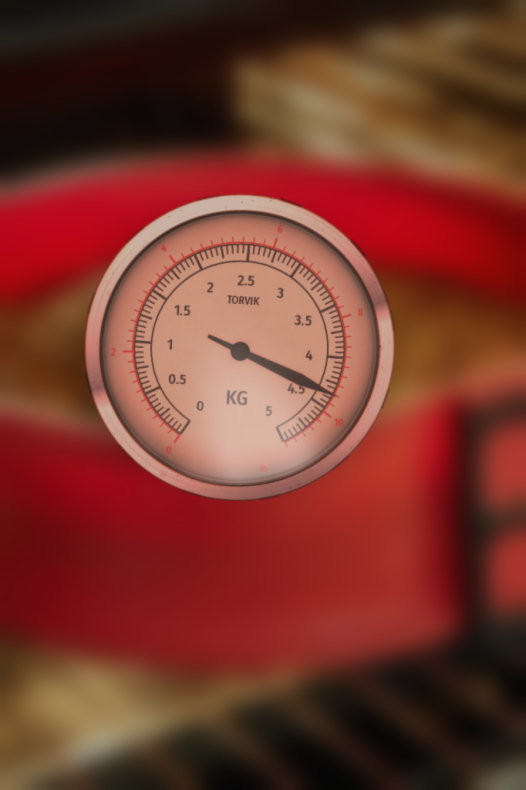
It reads 4.35; kg
